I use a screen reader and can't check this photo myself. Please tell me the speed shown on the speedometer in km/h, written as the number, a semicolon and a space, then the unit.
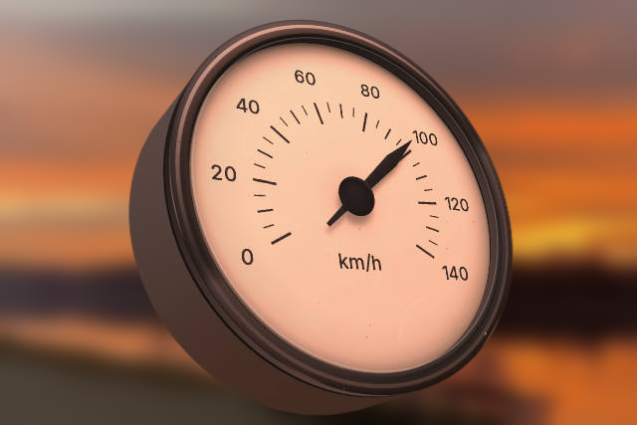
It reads 97.5; km/h
